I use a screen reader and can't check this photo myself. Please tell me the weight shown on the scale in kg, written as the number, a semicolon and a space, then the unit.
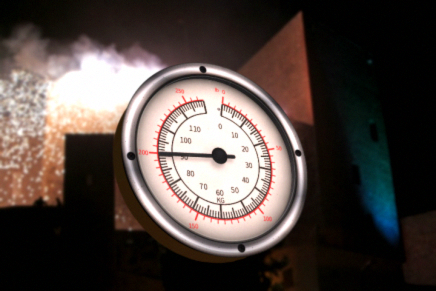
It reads 90; kg
